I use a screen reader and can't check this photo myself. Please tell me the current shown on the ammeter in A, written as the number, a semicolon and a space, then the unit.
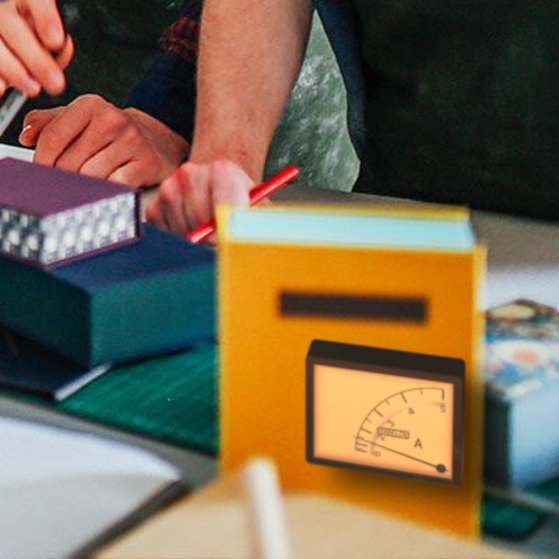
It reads 1.5; A
